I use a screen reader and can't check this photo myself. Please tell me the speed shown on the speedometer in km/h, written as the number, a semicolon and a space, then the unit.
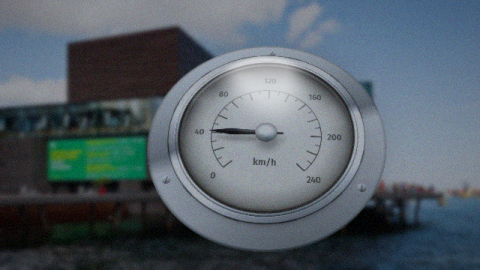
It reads 40; km/h
